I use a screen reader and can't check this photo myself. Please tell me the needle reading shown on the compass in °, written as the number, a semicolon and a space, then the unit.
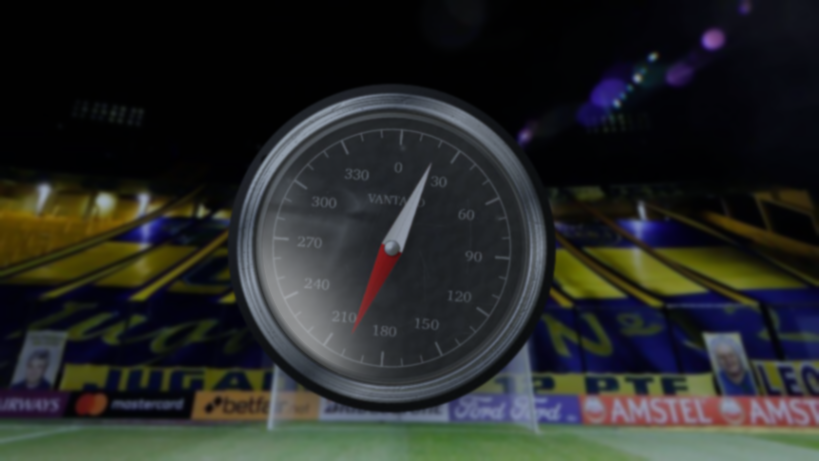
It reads 200; °
